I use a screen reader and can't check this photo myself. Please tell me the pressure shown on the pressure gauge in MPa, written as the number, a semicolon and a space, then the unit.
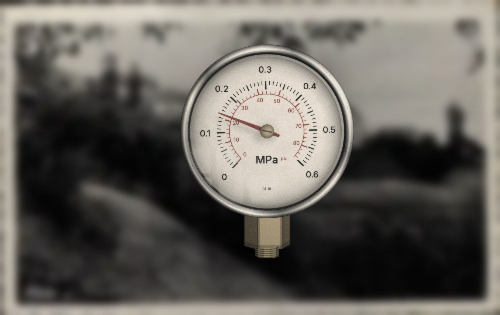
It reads 0.15; MPa
